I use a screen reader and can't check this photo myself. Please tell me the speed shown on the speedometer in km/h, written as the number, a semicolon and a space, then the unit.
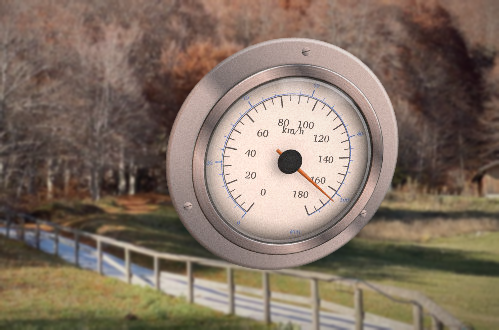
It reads 165; km/h
